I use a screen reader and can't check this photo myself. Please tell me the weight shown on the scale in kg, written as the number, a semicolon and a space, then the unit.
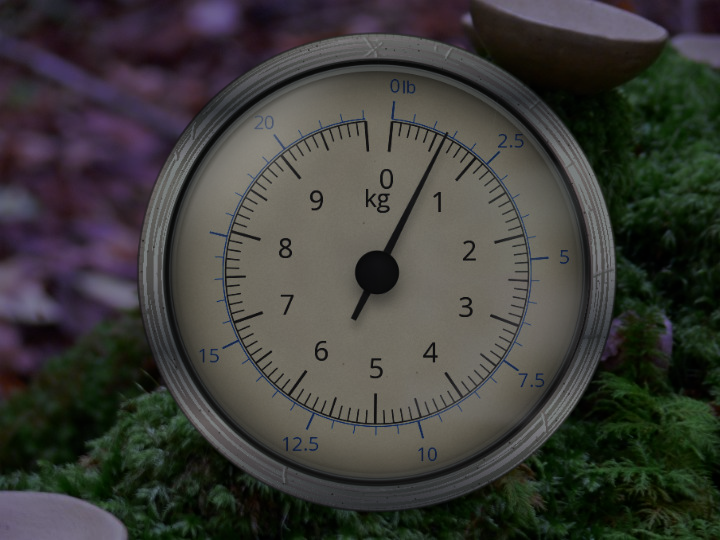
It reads 0.6; kg
